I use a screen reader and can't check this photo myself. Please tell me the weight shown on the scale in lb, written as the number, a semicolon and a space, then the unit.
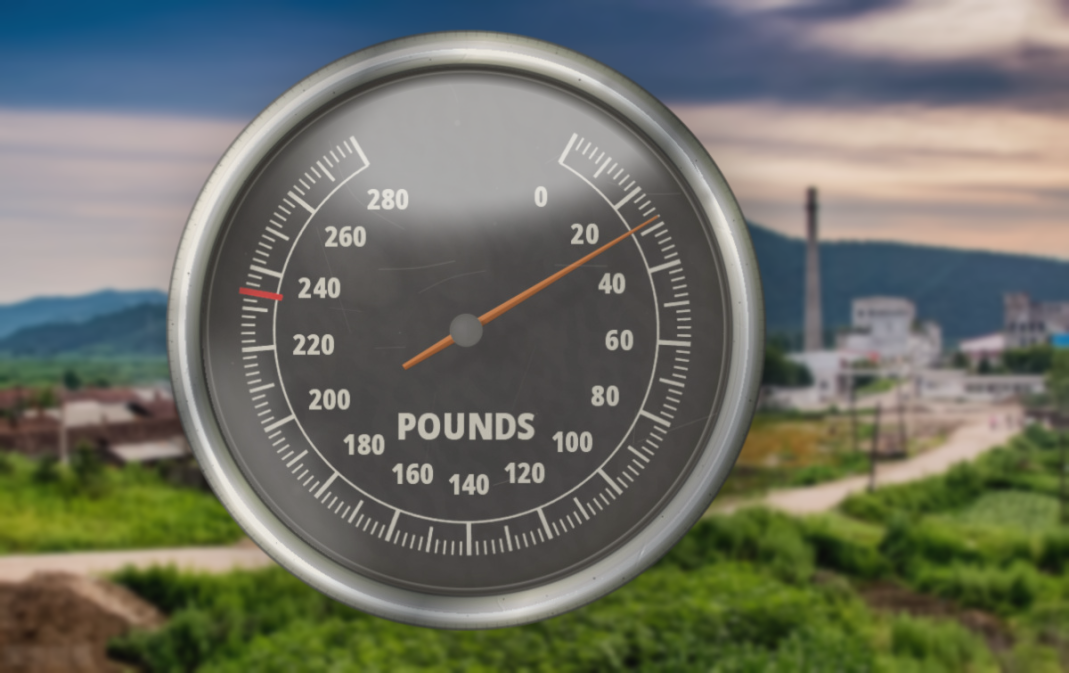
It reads 28; lb
